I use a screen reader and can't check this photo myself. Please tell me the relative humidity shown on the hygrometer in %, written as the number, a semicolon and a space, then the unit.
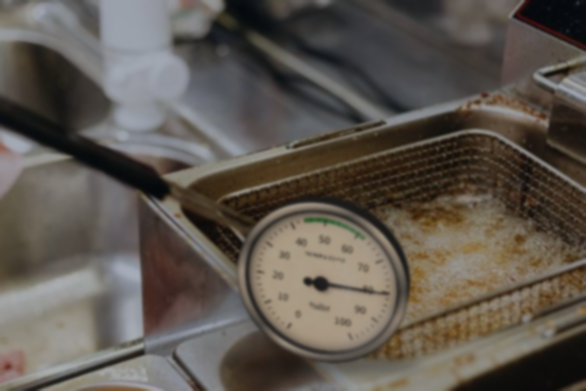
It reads 80; %
